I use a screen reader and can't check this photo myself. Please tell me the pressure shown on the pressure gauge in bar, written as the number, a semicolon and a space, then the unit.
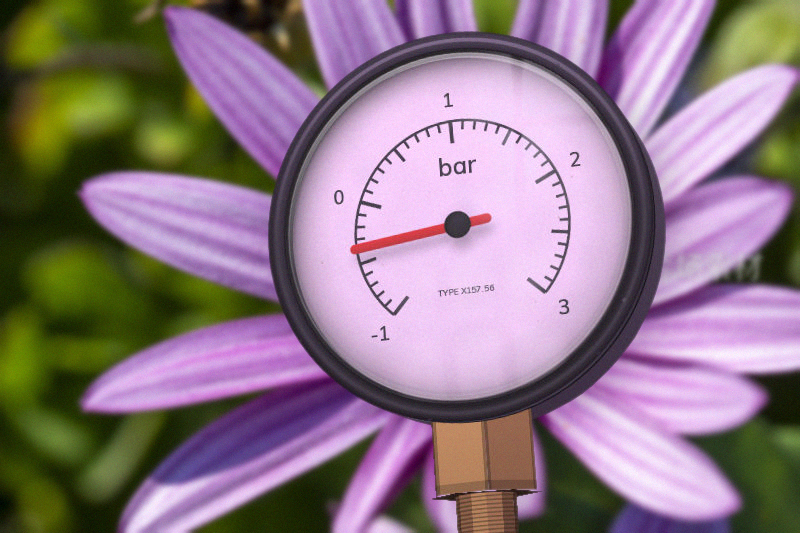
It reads -0.4; bar
